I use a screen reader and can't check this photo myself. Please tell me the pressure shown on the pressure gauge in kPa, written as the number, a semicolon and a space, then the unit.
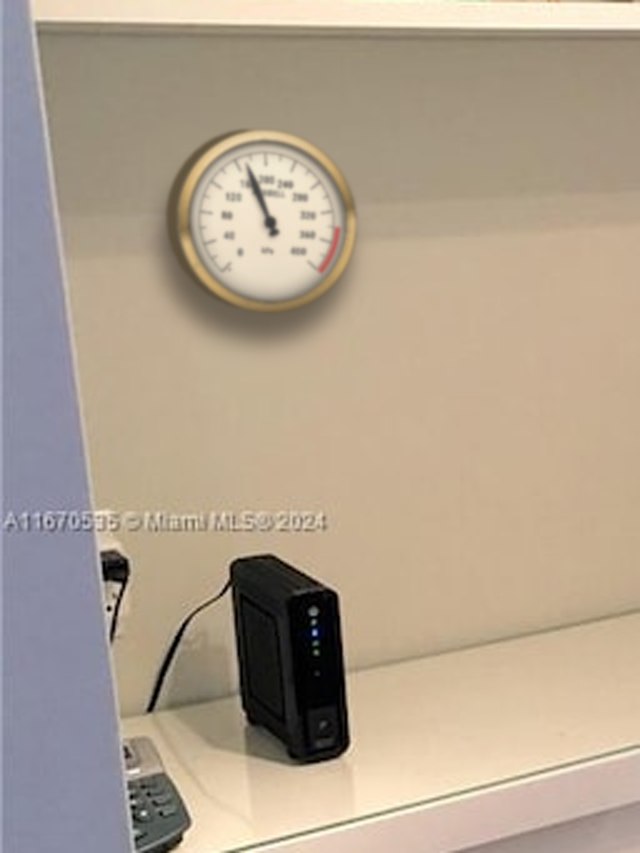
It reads 170; kPa
